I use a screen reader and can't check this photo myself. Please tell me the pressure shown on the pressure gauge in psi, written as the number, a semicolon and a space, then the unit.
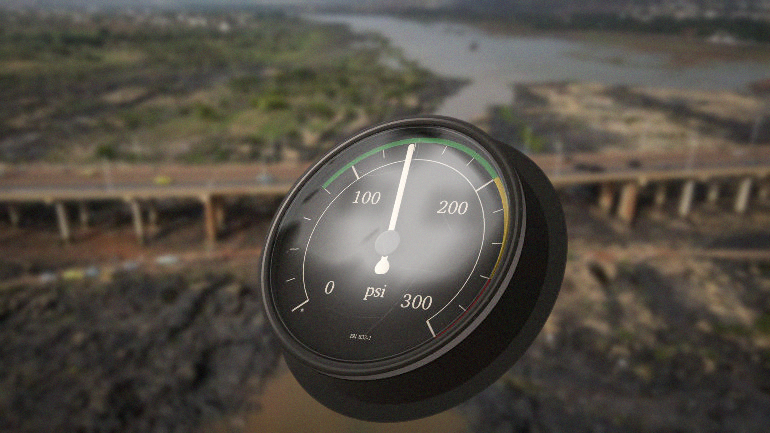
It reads 140; psi
